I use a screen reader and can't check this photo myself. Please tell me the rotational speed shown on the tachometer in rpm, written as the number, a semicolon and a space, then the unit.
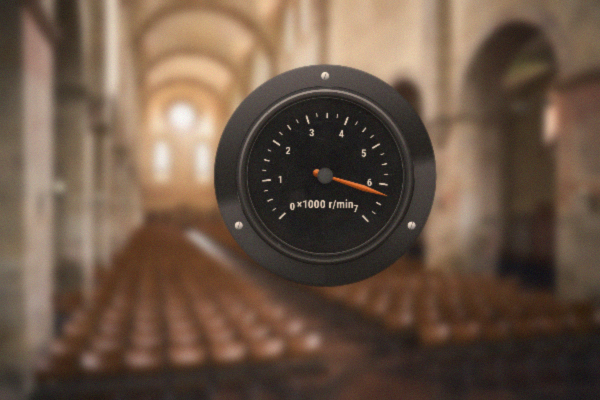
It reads 6250; rpm
